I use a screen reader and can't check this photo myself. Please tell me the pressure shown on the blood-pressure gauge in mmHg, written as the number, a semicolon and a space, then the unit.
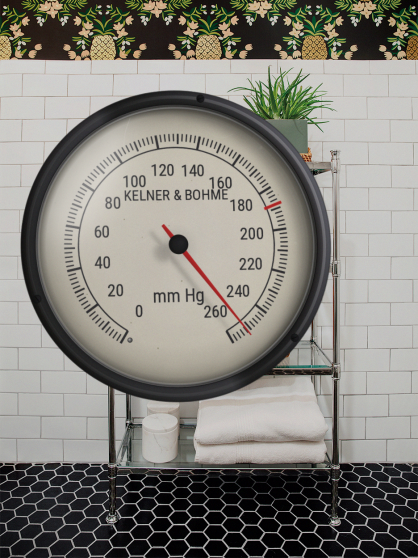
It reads 252; mmHg
